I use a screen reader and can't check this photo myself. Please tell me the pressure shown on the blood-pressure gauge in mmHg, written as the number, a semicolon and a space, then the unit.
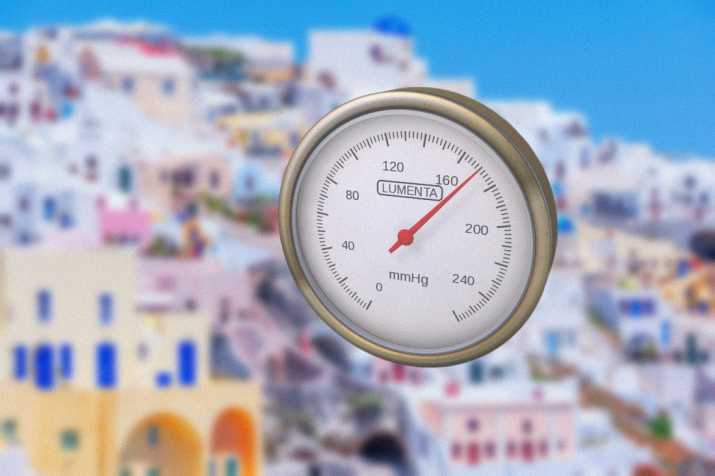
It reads 170; mmHg
